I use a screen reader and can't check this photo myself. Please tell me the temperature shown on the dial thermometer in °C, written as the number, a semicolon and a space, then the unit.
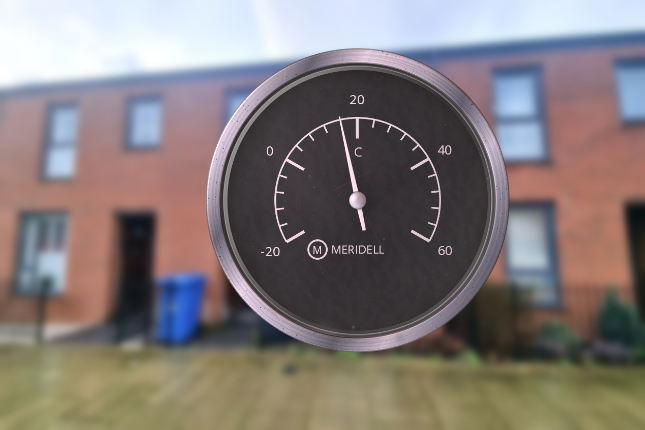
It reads 16; °C
